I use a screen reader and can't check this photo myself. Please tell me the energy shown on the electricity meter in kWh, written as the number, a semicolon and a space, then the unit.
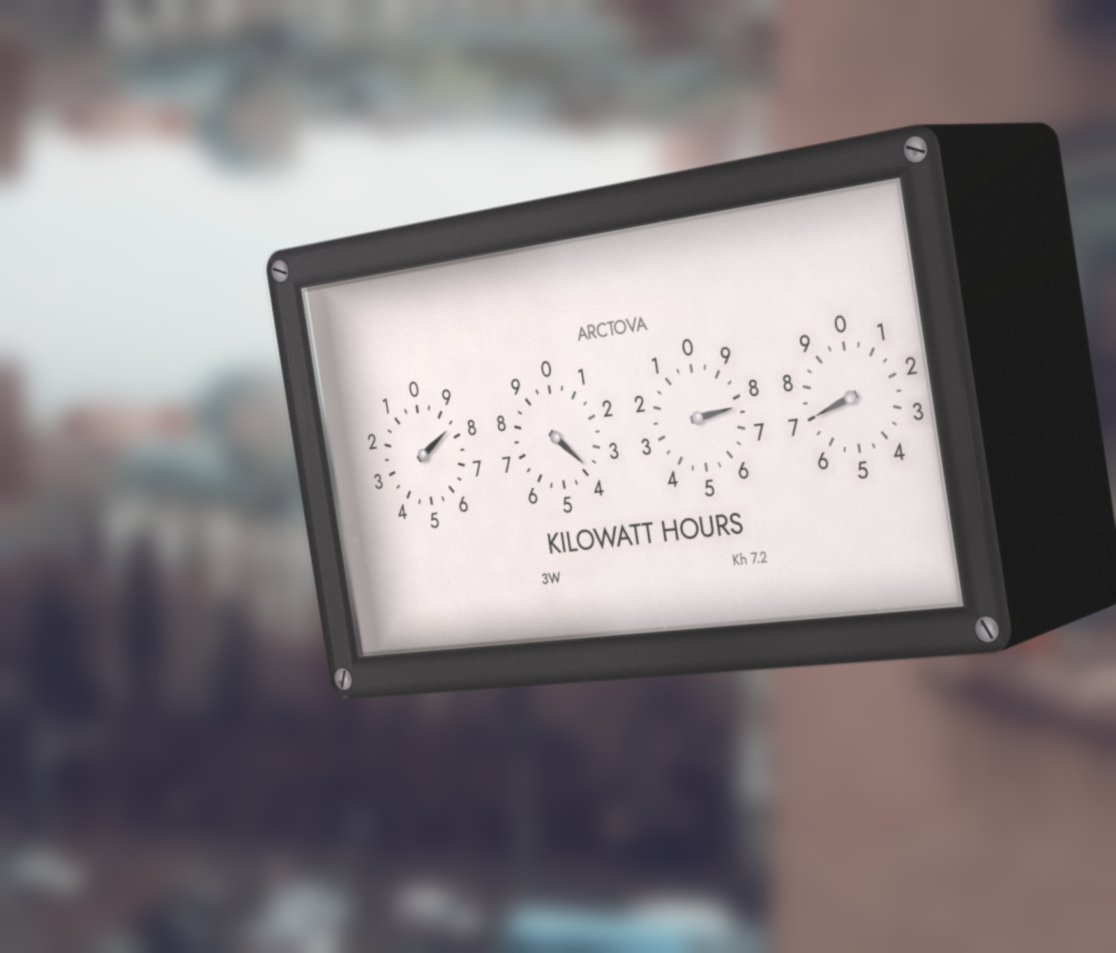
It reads 8377; kWh
